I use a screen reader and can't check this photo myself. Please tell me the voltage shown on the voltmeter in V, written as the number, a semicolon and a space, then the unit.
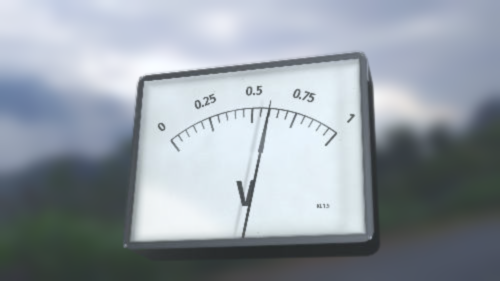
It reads 0.6; V
